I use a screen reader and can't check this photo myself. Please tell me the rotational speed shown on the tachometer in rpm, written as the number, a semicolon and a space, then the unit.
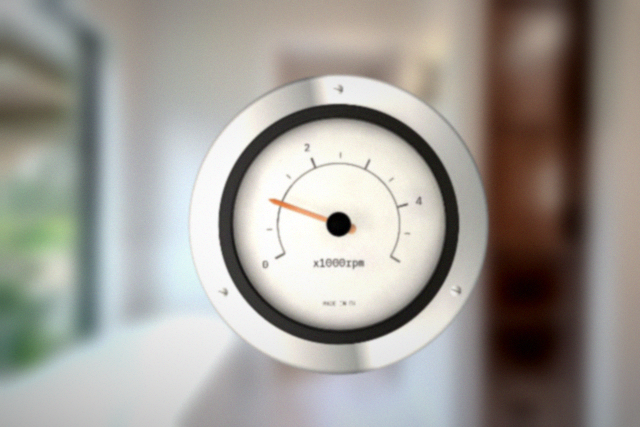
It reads 1000; rpm
